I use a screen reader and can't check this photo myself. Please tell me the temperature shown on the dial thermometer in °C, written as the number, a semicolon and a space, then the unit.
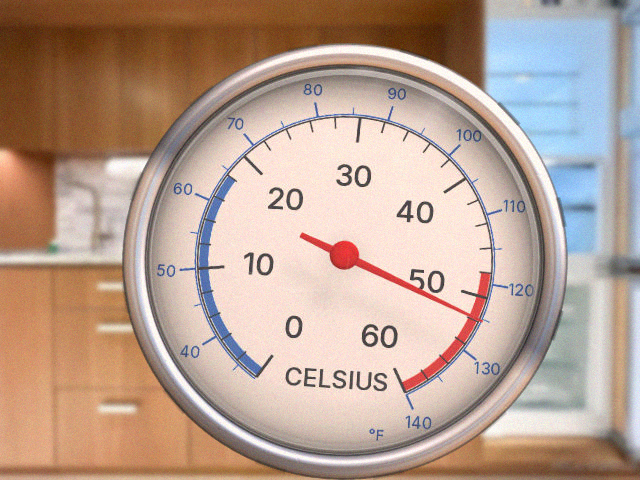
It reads 52; °C
